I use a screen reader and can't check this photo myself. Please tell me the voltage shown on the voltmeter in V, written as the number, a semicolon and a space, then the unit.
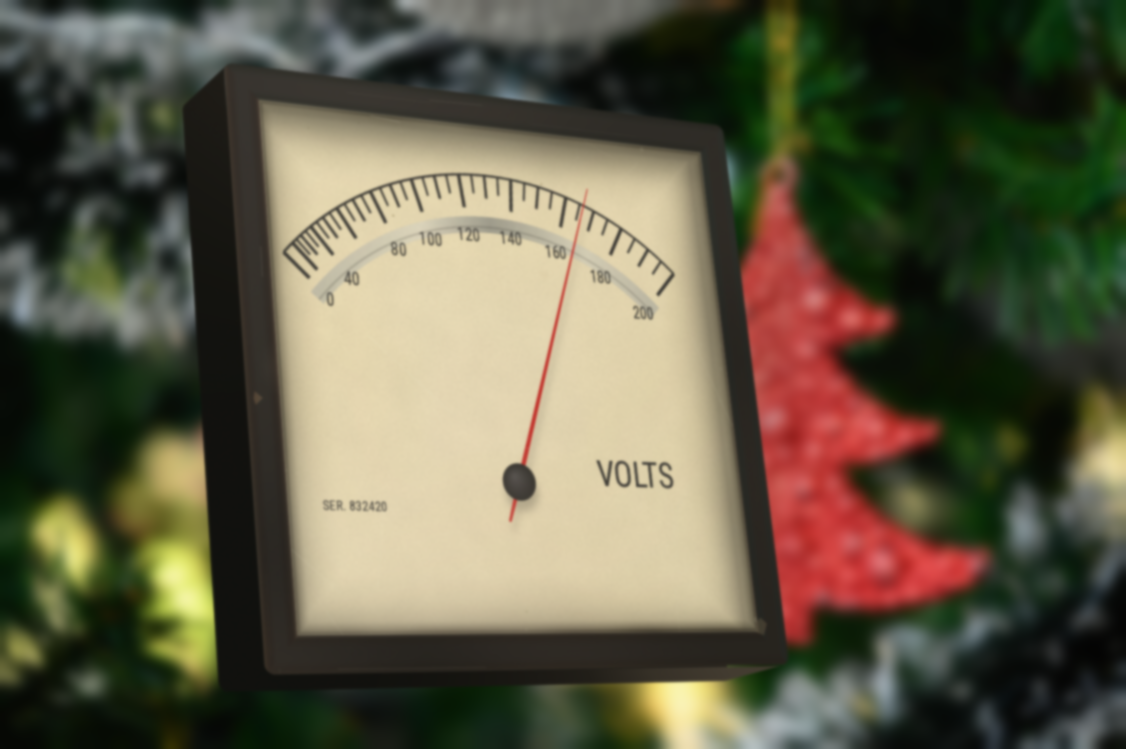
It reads 165; V
